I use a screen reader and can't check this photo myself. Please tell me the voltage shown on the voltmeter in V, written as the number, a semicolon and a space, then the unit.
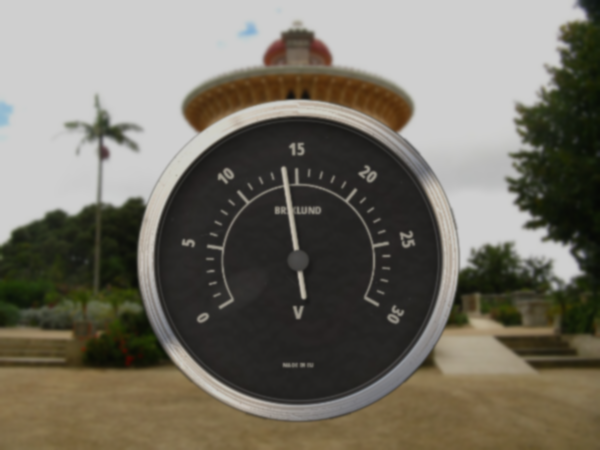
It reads 14; V
